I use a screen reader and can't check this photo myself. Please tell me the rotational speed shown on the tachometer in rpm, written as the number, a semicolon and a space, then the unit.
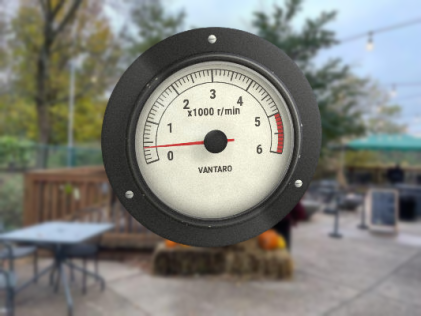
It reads 400; rpm
